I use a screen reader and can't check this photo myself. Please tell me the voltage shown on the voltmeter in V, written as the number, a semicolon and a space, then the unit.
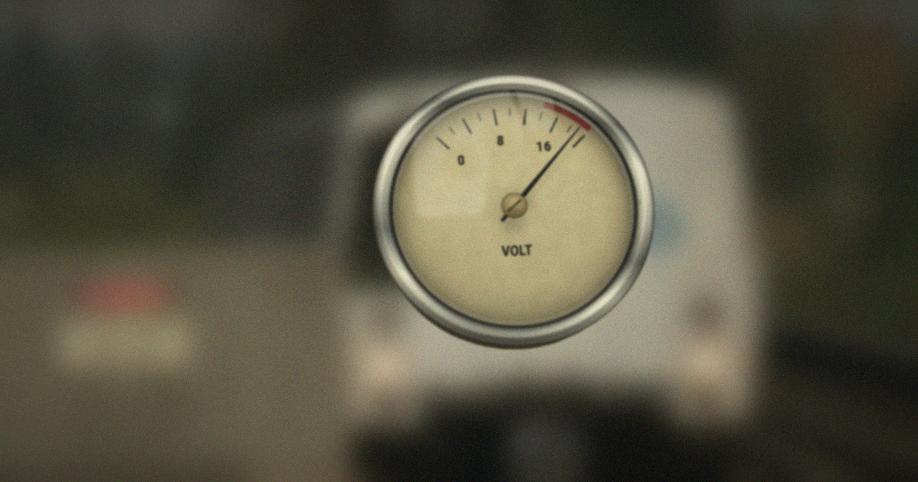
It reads 19; V
